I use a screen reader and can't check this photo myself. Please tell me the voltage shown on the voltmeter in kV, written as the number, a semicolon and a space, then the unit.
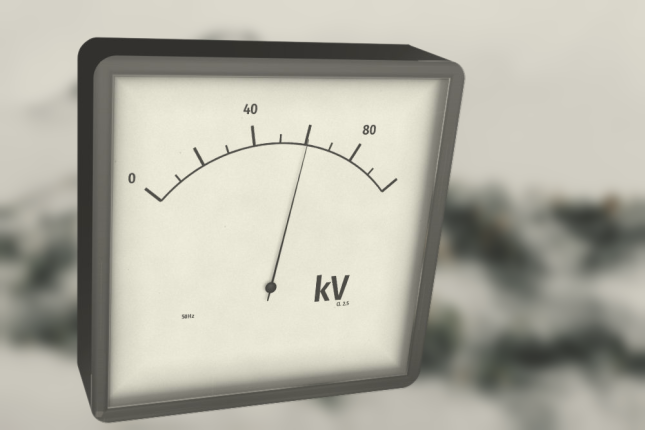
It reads 60; kV
